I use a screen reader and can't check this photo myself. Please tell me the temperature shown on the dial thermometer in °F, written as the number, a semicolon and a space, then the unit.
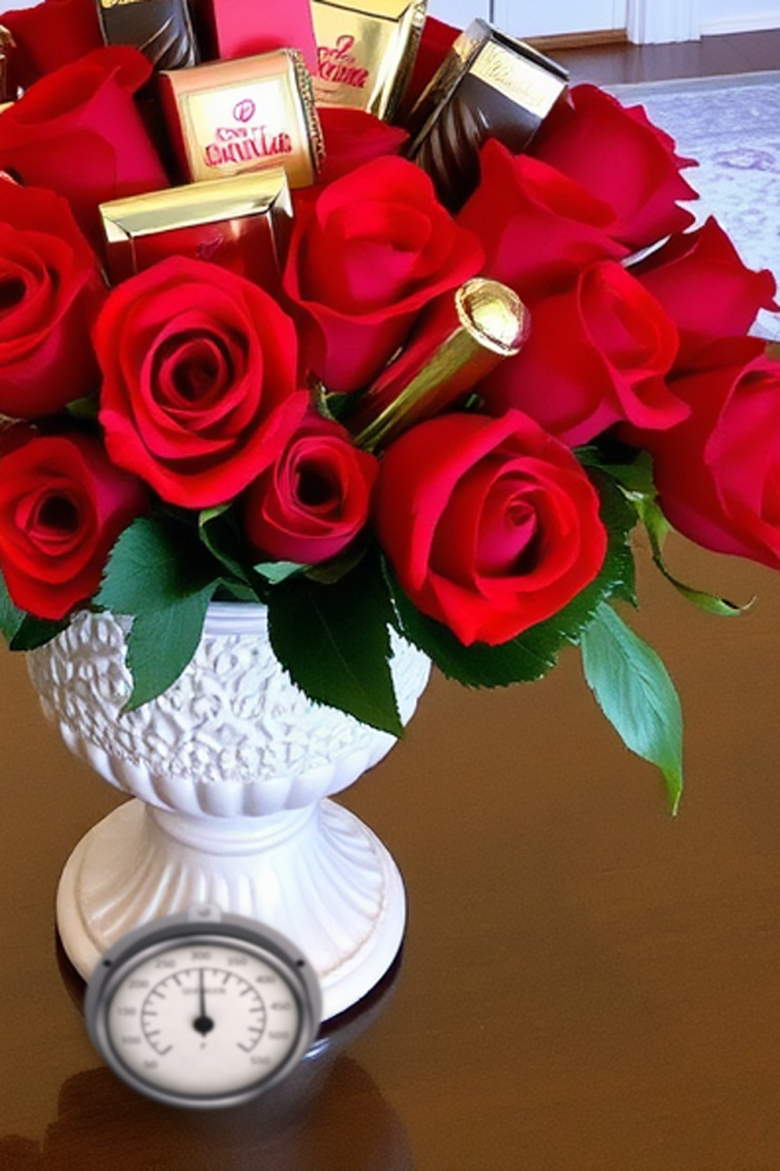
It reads 300; °F
